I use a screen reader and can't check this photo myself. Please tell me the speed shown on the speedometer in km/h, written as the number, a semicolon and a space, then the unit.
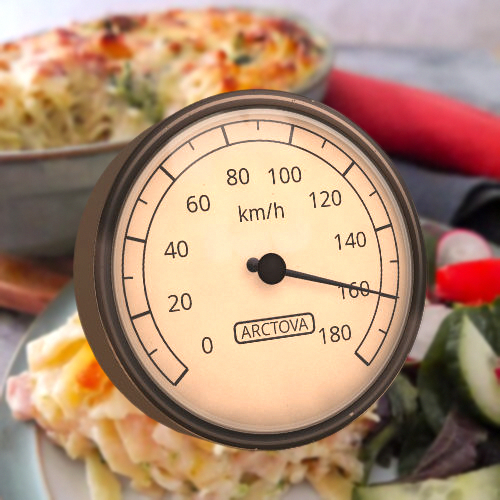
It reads 160; km/h
